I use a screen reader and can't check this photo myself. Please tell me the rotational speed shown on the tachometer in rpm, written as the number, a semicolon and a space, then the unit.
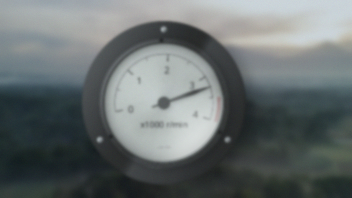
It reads 3250; rpm
